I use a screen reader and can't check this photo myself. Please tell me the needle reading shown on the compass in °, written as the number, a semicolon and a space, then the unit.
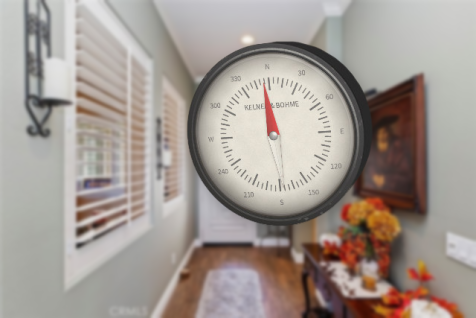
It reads 355; °
